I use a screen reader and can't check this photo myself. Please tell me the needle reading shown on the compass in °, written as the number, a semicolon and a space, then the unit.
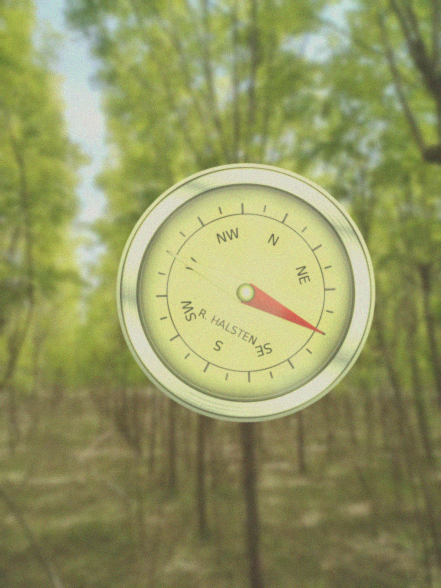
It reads 90; °
